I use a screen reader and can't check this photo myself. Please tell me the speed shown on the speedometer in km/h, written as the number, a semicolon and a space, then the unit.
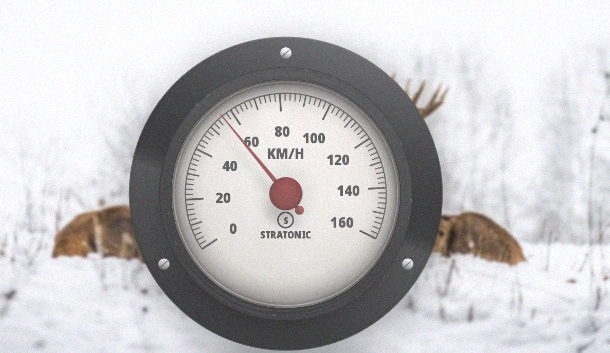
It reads 56; km/h
